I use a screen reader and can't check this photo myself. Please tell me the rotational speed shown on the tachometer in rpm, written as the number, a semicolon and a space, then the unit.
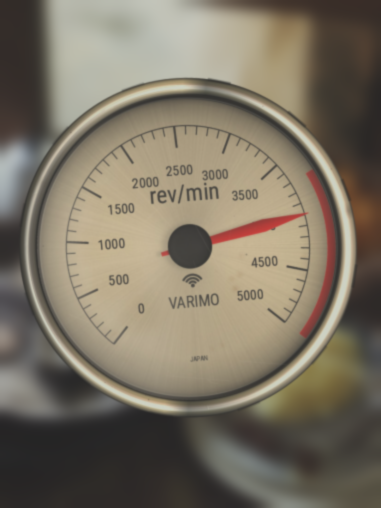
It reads 4000; rpm
